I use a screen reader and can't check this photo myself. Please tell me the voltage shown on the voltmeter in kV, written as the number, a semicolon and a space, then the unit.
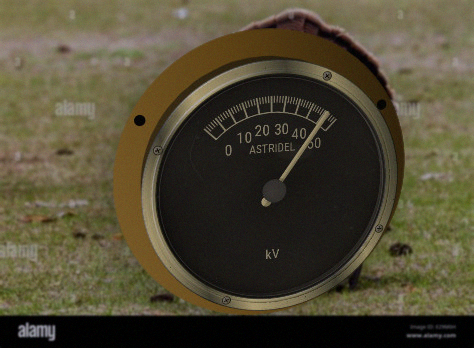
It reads 45; kV
